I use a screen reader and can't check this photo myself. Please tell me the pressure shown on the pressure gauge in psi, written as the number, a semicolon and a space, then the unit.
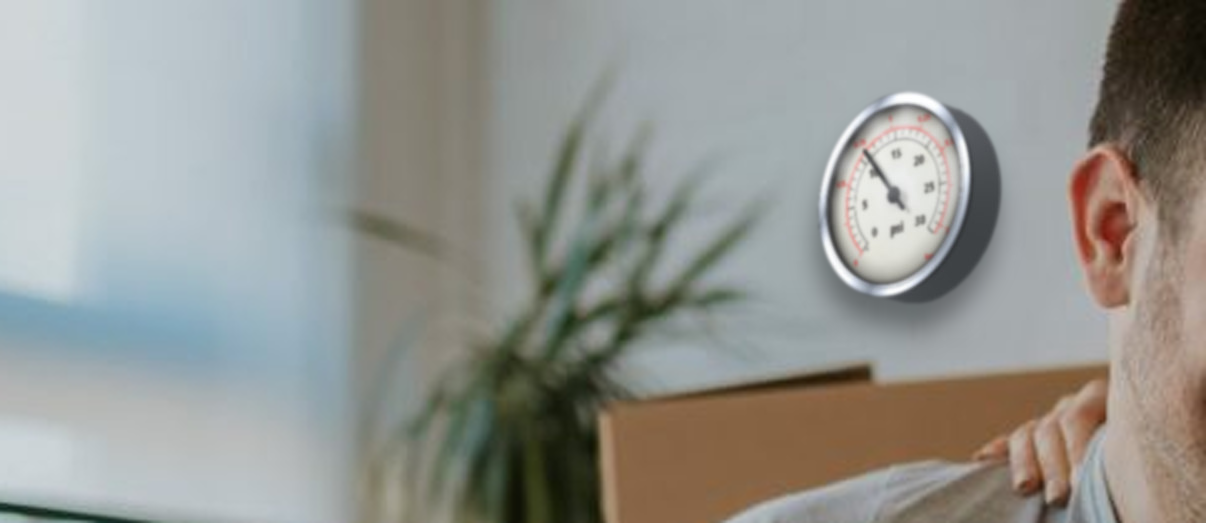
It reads 11; psi
